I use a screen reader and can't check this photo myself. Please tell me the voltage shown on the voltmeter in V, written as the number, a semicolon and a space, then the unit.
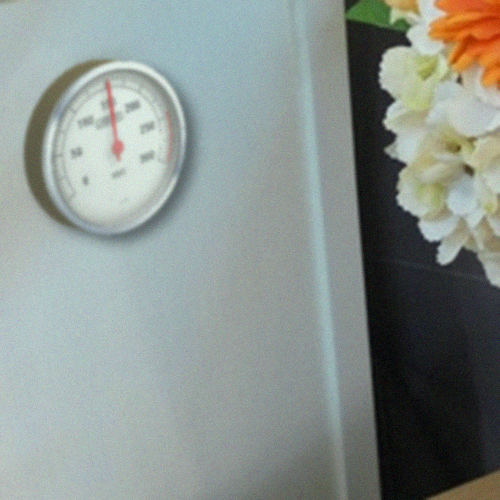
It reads 150; V
